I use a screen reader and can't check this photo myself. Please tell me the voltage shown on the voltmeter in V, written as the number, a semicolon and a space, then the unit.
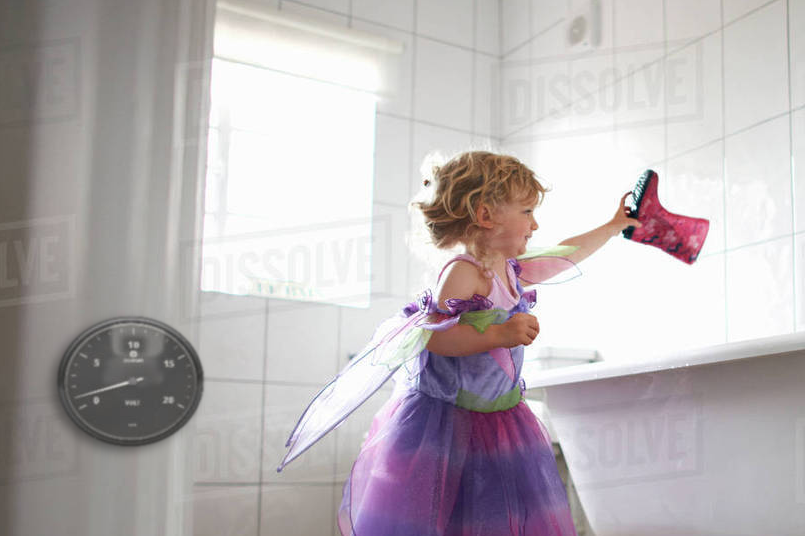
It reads 1; V
